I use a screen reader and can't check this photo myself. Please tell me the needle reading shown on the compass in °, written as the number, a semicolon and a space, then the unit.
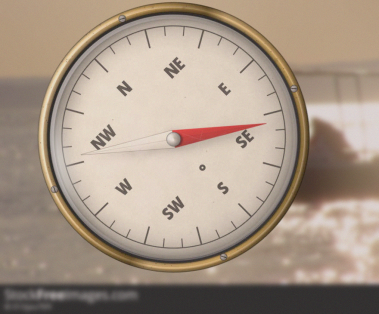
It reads 125; °
